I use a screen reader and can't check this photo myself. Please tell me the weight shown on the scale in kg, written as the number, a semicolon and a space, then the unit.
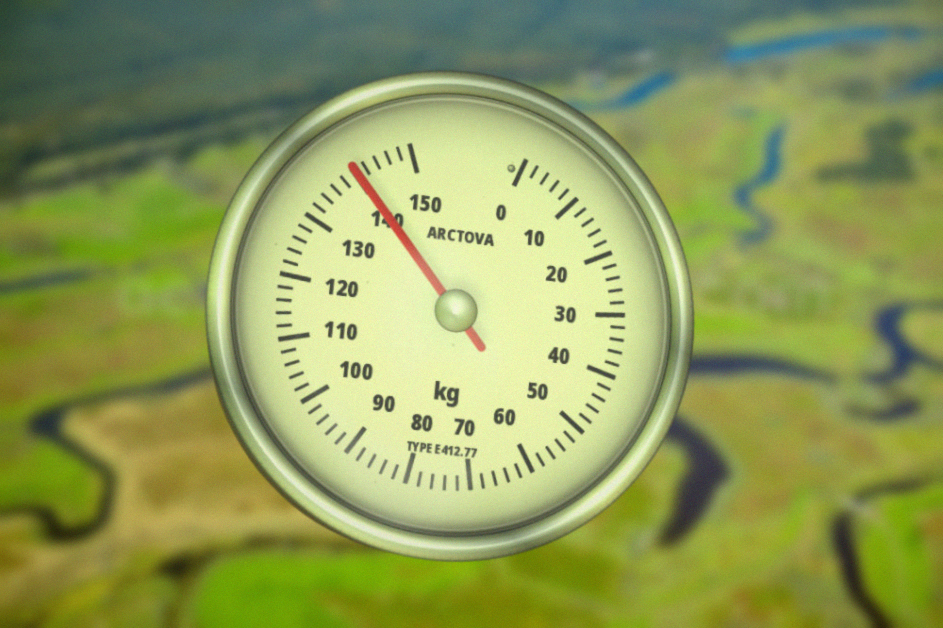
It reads 140; kg
